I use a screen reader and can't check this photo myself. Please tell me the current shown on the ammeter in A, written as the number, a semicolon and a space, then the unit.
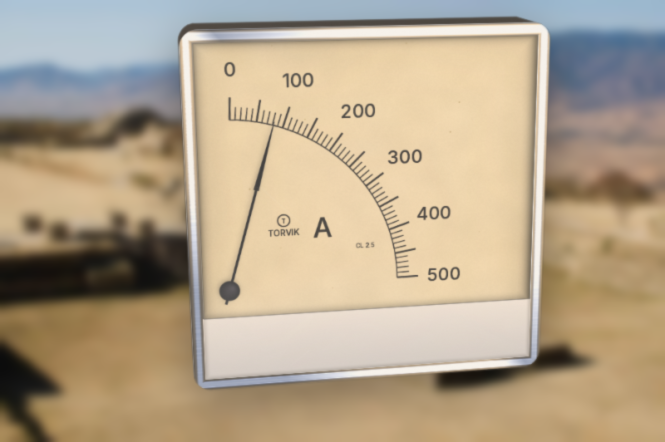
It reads 80; A
